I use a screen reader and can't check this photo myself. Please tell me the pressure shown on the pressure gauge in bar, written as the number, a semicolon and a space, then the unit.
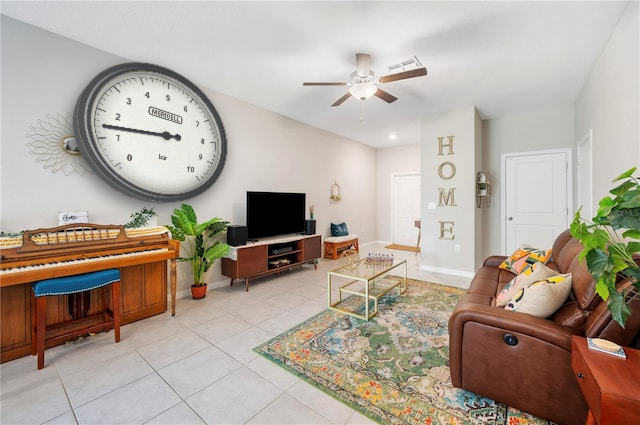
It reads 1.4; bar
